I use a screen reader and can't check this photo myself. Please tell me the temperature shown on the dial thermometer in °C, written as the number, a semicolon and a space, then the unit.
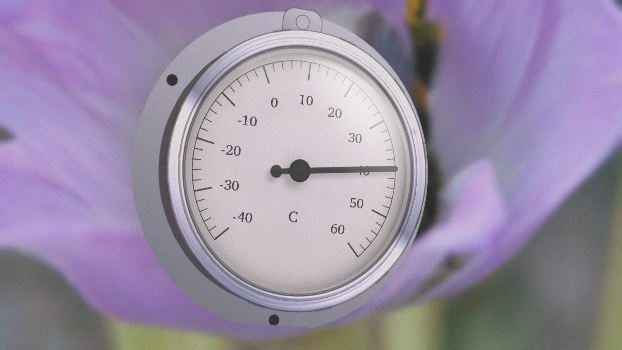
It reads 40; °C
